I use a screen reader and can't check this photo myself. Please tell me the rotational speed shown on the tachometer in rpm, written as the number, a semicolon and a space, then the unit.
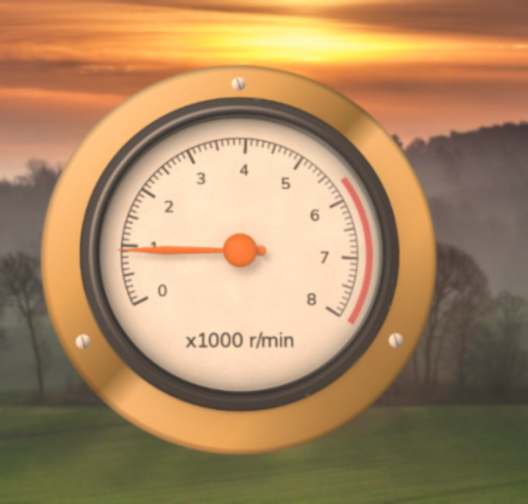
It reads 900; rpm
